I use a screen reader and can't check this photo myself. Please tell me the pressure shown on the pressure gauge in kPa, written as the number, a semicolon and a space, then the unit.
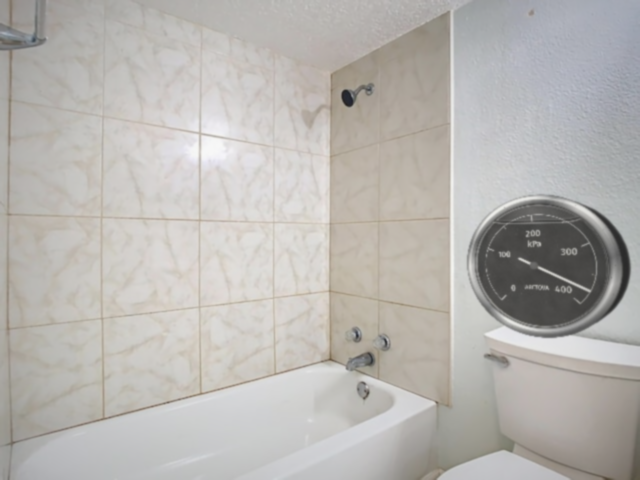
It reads 375; kPa
